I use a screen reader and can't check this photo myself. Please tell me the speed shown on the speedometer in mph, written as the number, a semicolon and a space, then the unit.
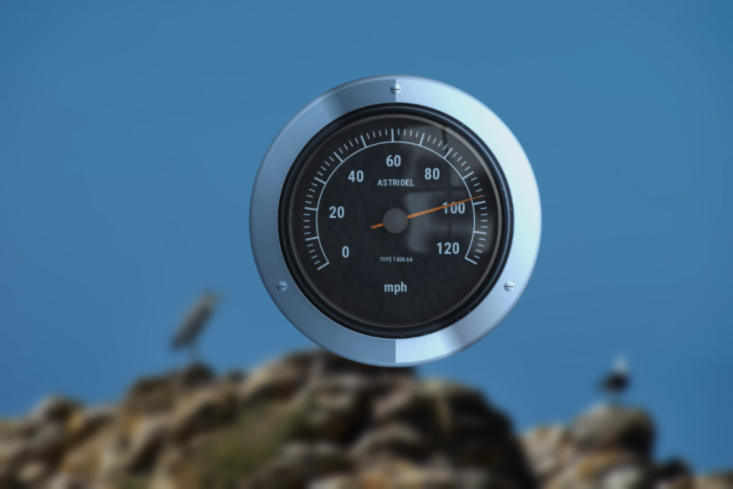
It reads 98; mph
